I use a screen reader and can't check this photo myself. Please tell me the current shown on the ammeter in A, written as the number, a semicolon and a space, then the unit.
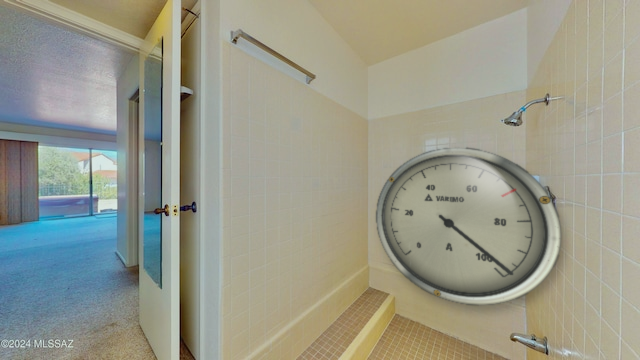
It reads 97.5; A
